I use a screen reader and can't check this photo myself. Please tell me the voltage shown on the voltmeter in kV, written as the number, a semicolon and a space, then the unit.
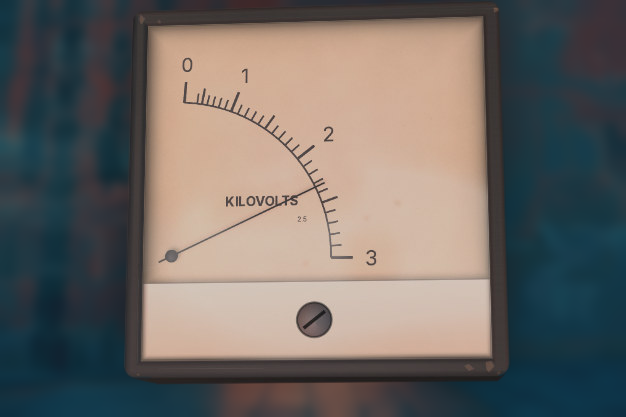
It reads 2.35; kV
